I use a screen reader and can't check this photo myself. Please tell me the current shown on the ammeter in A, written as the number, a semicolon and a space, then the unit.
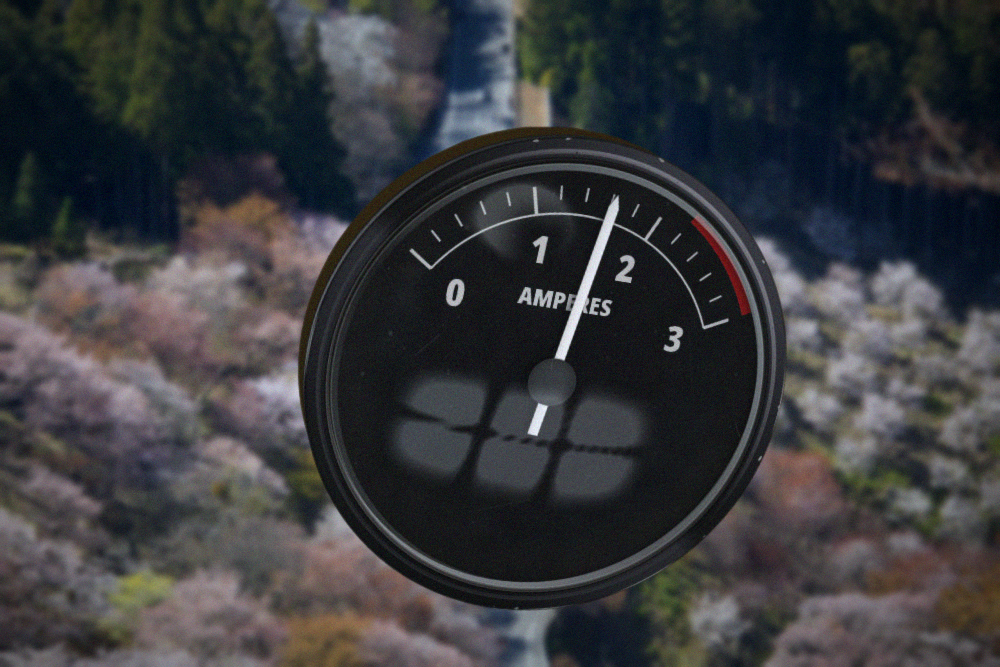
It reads 1.6; A
